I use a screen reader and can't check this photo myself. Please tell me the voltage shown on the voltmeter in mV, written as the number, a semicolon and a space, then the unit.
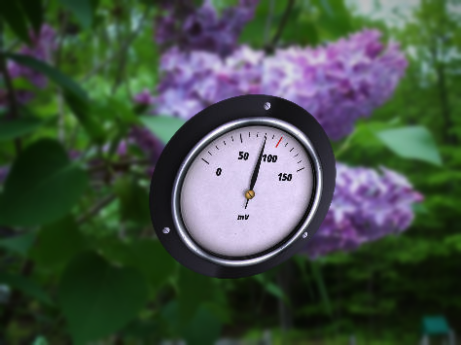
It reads 80; mV
